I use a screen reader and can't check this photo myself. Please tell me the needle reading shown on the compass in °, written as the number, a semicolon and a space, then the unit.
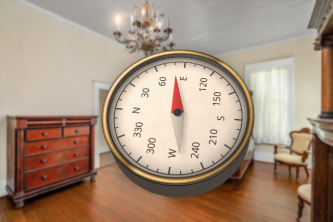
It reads 80; °
